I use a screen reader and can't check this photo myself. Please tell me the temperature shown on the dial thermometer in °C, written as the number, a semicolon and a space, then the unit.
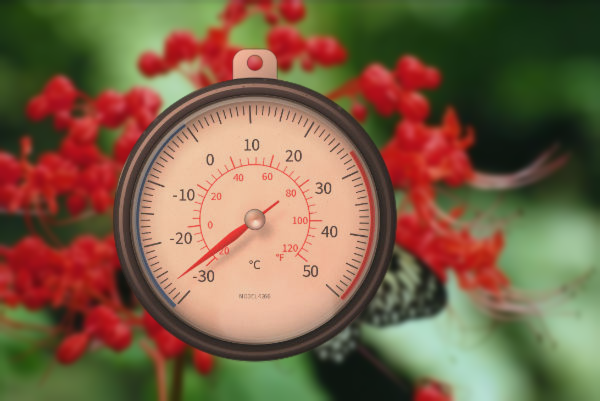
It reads -27; °C
